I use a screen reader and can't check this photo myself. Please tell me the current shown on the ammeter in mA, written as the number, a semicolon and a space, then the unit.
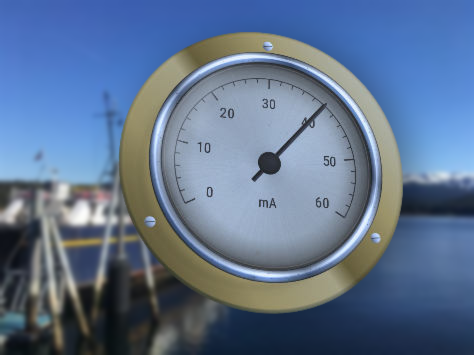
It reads 40; mA
